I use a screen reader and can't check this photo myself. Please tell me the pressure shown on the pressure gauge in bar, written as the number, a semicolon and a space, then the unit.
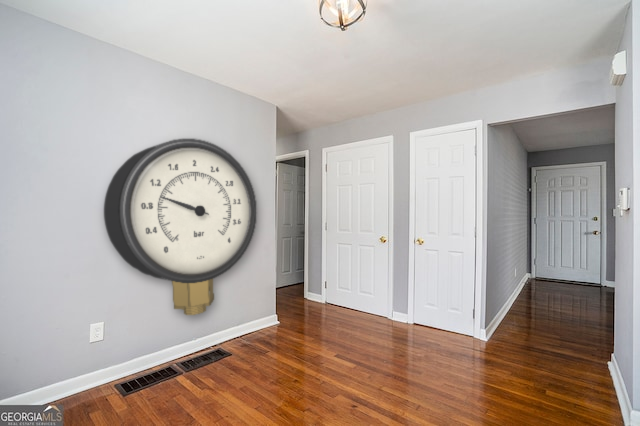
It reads 1; bar
